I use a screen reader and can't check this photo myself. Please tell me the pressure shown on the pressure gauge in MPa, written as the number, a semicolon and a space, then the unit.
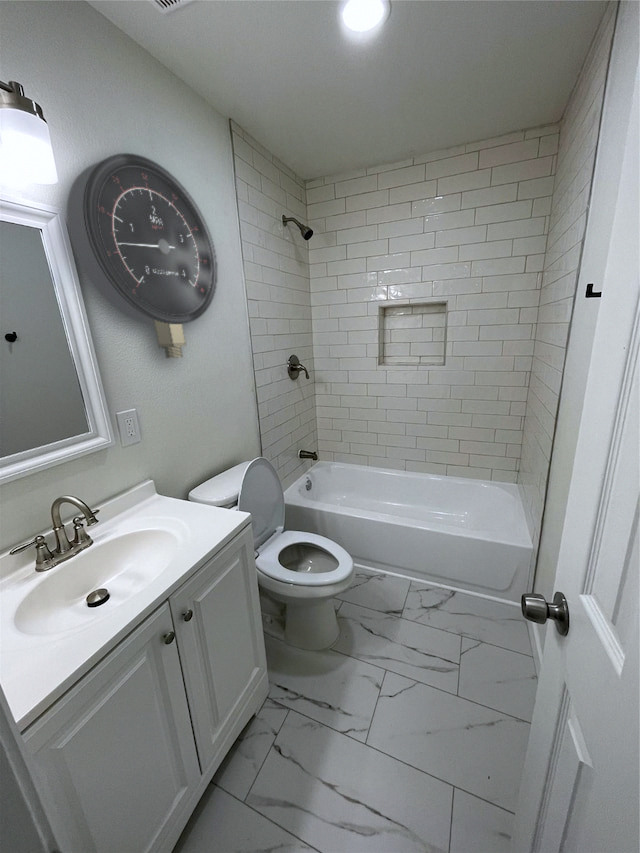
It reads 0.6; MPa
